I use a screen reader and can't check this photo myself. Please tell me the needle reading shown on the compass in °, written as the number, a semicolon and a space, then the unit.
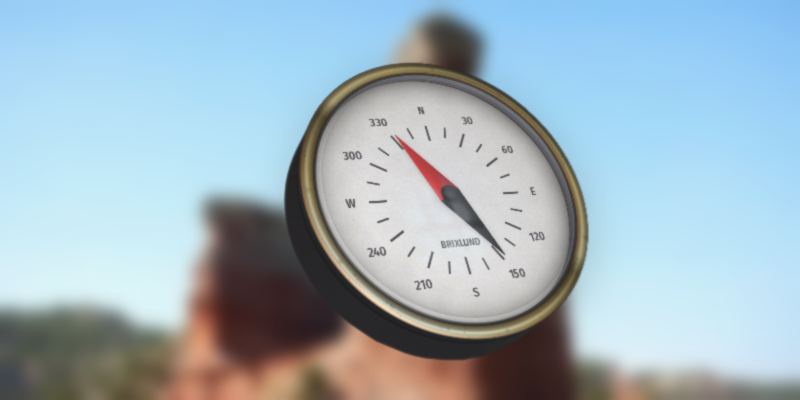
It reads 330; °
